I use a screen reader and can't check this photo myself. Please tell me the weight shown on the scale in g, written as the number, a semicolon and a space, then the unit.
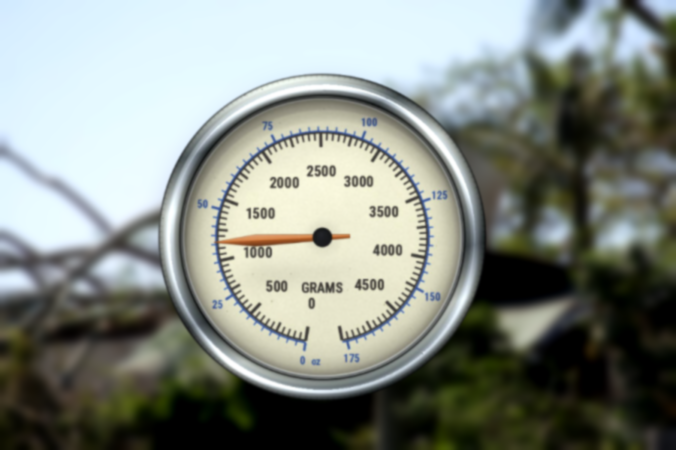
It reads 1150; g
